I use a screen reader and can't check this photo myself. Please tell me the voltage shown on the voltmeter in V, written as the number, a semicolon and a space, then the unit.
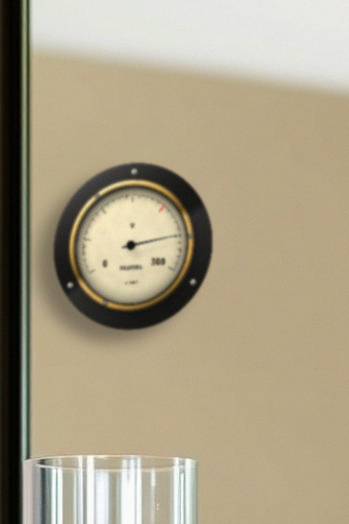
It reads 250; V
